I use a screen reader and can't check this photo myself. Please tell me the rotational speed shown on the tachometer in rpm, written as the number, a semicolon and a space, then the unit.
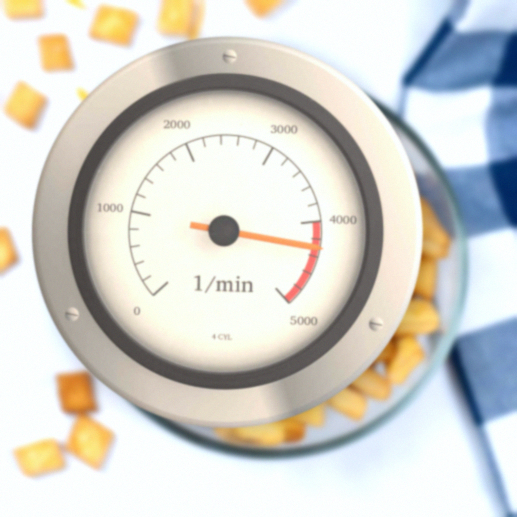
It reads 4300; rpm
